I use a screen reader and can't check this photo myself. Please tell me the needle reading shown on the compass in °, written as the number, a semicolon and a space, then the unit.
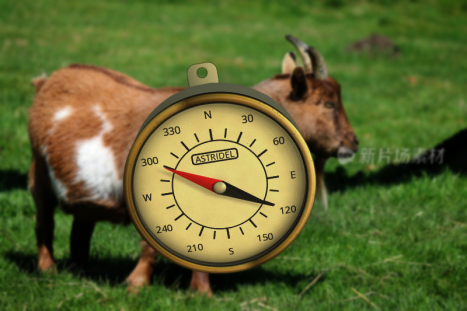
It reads 300; °
